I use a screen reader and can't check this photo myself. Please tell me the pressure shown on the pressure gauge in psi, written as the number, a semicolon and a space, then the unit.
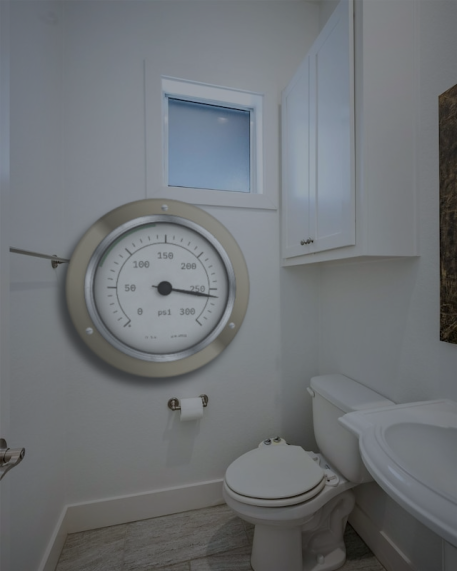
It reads 260; psi
